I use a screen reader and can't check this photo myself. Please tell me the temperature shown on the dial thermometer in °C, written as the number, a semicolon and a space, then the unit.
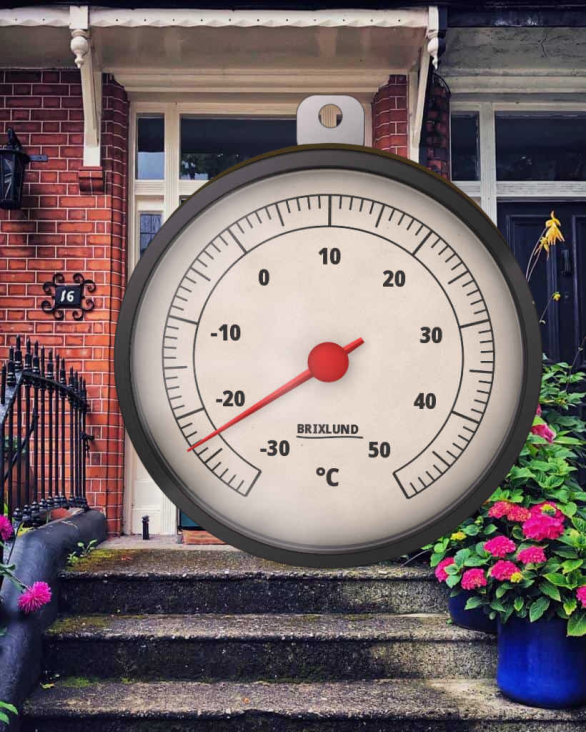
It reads -23; °C
